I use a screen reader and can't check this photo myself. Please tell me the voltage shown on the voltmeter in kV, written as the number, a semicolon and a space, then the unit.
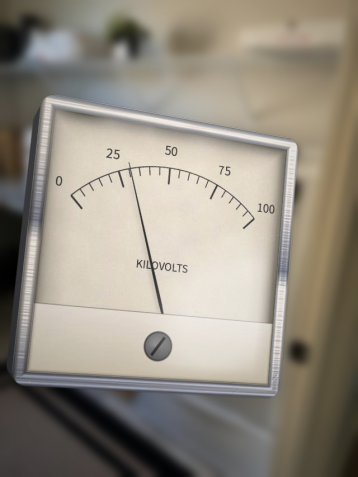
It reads 30; kV
